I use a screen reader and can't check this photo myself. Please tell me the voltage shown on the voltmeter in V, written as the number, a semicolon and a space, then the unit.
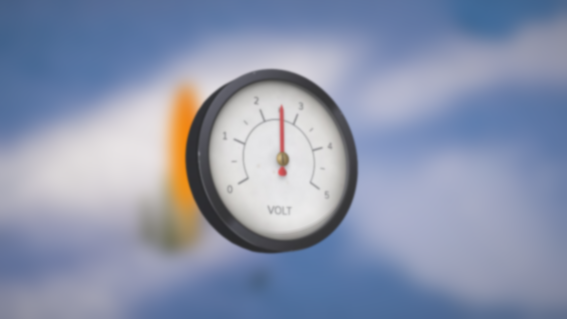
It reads 2.5; V
